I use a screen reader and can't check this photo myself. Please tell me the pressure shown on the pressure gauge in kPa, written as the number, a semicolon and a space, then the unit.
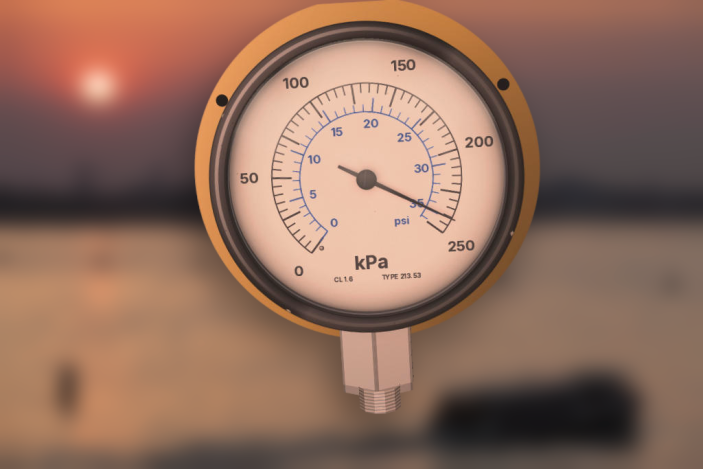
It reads 240; kPa
